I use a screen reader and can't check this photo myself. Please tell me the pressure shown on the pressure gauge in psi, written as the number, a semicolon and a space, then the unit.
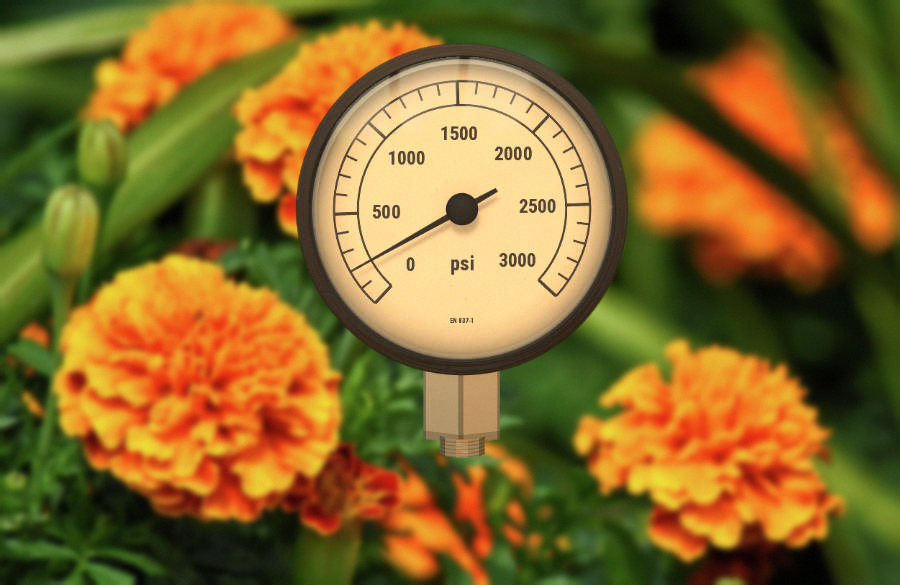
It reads 200; psi
